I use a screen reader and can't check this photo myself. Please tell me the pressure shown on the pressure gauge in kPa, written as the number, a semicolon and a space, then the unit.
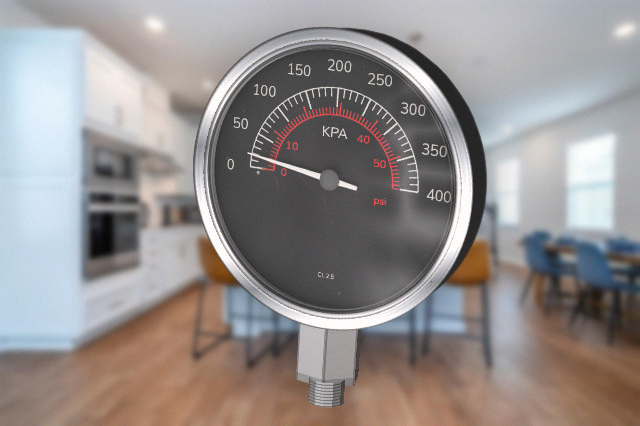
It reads 20; kPa
